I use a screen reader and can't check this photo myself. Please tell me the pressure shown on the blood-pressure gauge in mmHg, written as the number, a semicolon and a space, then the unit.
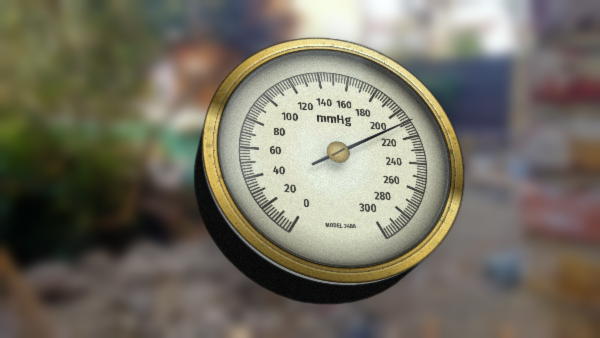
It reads 210; mmHg
